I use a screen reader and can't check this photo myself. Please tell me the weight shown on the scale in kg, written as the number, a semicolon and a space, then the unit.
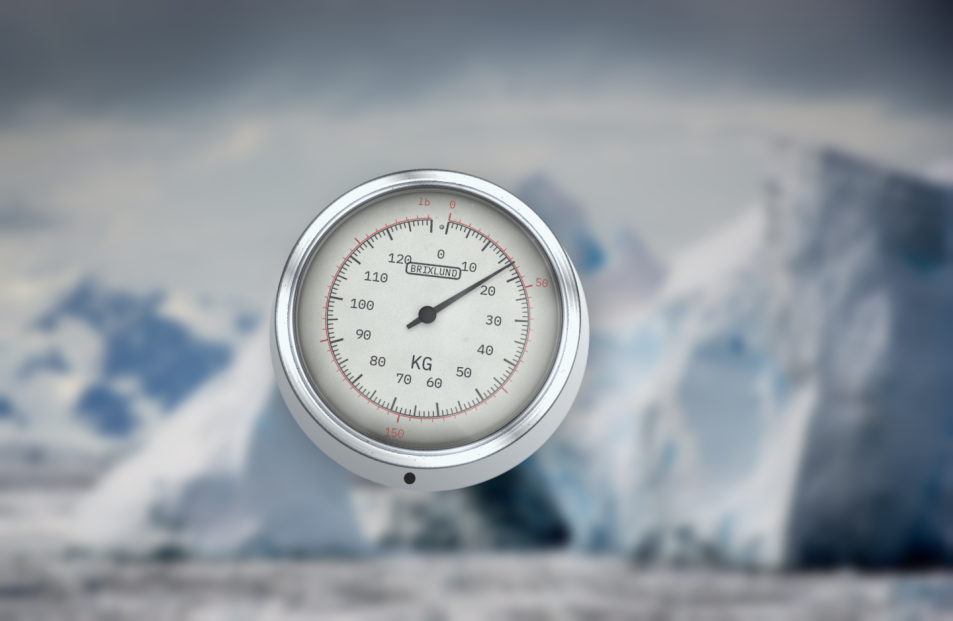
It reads 17; kg
